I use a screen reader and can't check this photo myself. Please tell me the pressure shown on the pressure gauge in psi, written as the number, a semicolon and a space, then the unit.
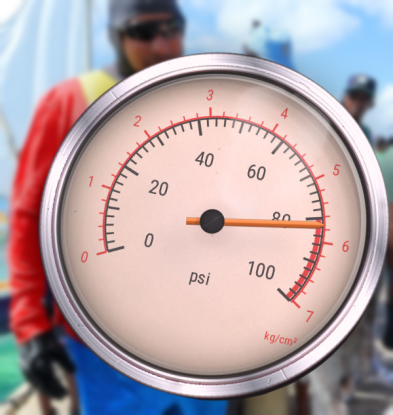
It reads 82; psi
